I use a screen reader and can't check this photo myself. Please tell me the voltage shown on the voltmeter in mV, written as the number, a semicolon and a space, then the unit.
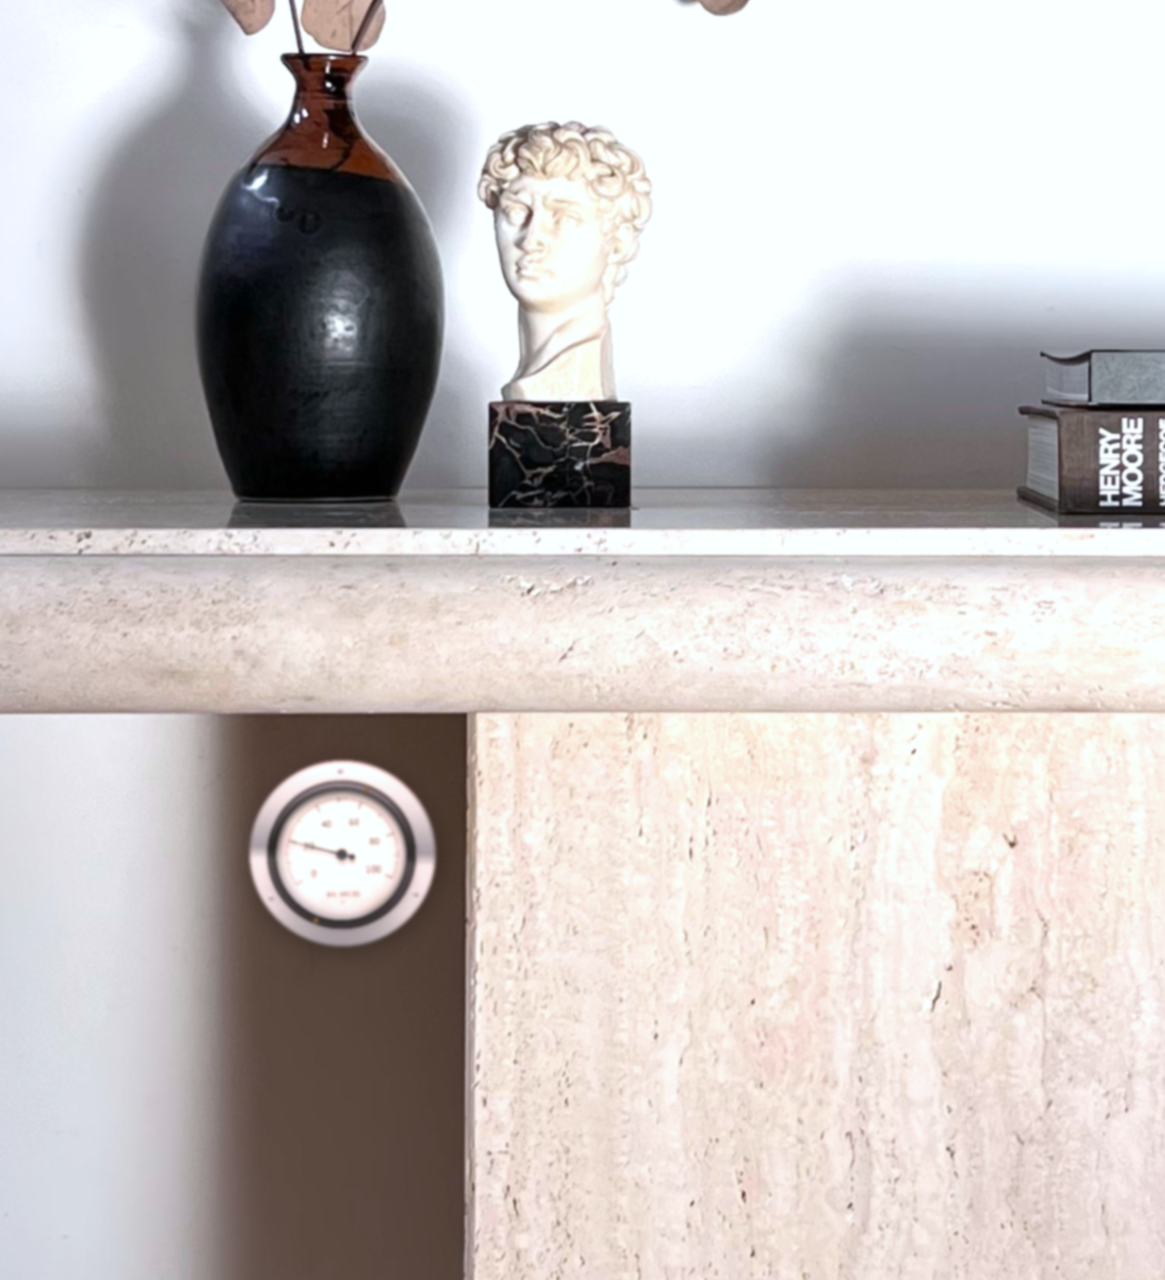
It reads 20; mV
